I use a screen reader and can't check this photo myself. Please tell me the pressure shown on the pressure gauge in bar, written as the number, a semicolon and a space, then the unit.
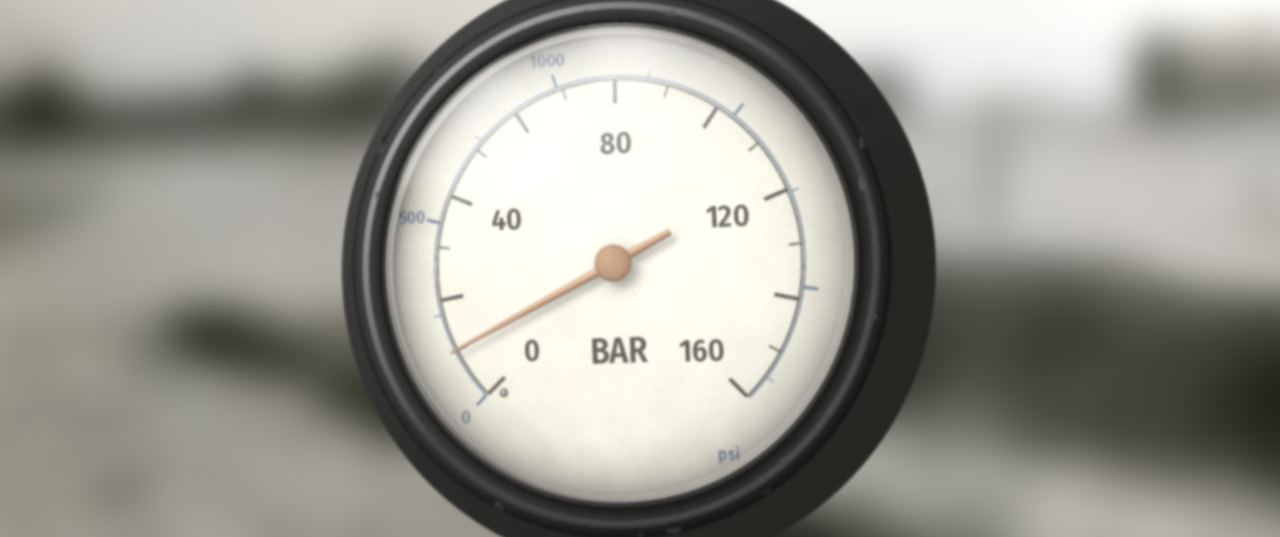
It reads 10; bar
